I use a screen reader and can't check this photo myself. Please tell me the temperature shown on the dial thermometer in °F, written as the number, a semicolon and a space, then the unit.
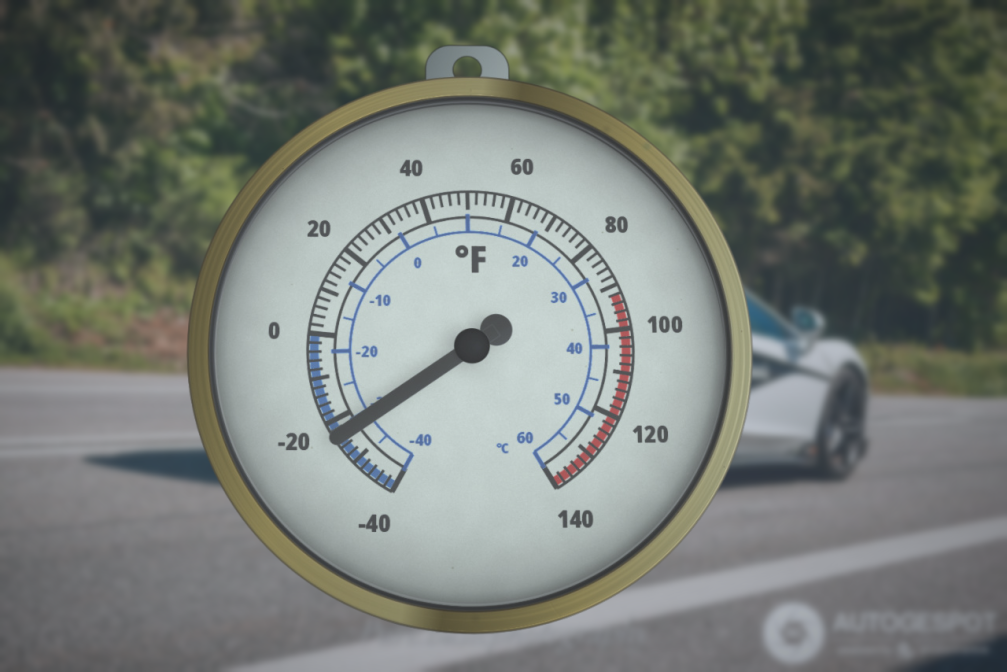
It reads -24; °F
